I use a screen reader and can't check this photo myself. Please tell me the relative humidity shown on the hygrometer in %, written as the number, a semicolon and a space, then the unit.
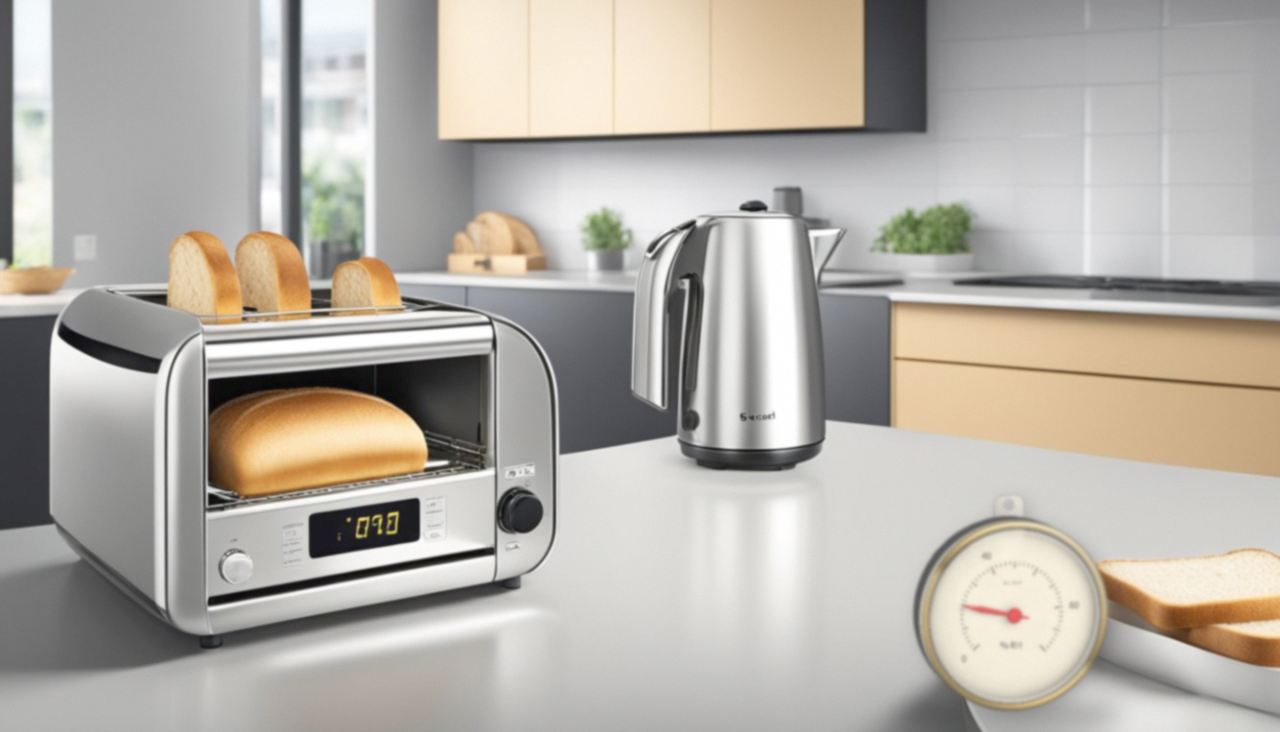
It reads 20; %
